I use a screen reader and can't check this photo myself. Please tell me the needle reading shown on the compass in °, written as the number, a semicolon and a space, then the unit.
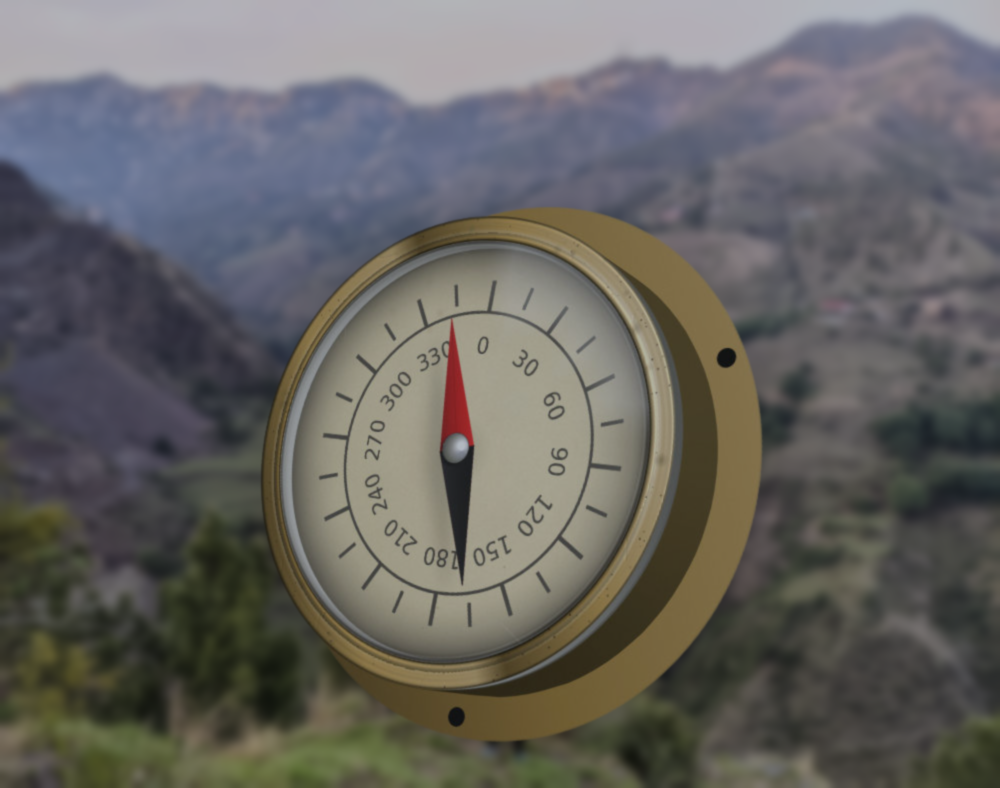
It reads 345; °
